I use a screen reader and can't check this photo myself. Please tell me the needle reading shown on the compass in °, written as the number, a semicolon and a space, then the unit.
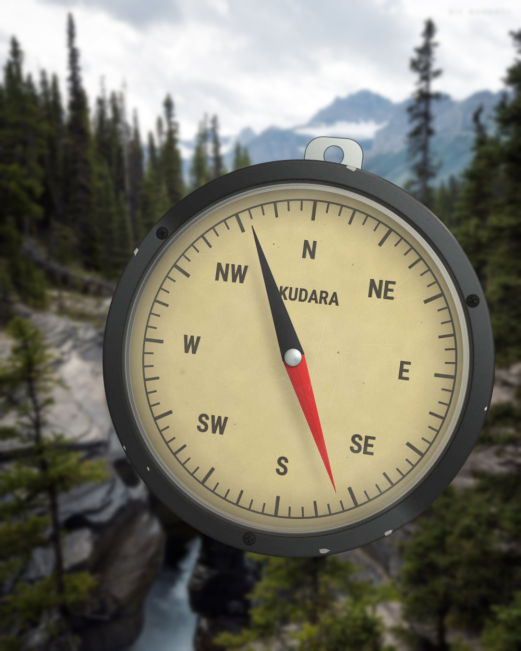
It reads 155; °
